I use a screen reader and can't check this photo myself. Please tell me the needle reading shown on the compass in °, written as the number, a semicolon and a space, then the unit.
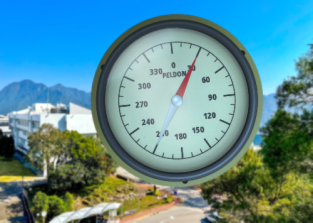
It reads 30; °
